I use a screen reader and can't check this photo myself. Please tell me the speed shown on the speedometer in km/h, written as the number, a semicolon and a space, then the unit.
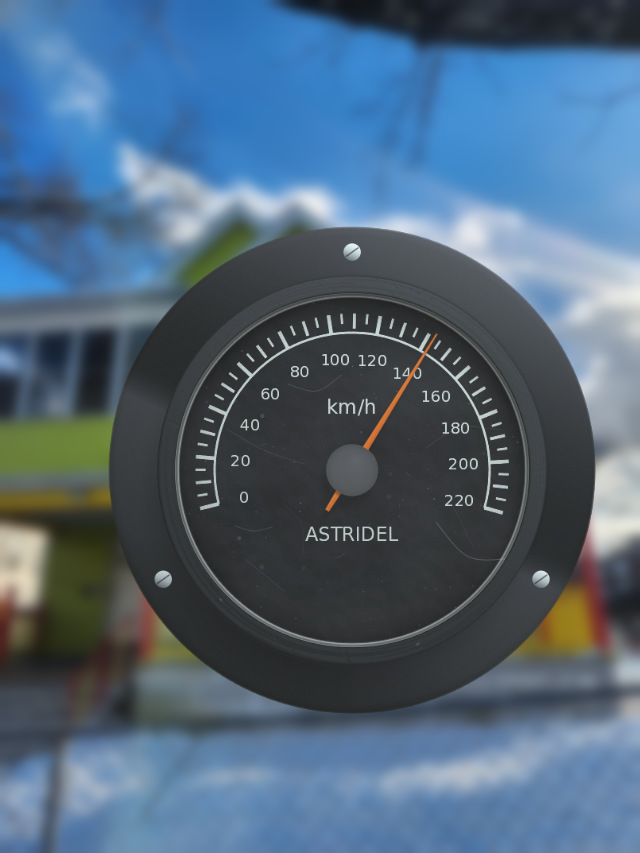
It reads 142.5; km/h
